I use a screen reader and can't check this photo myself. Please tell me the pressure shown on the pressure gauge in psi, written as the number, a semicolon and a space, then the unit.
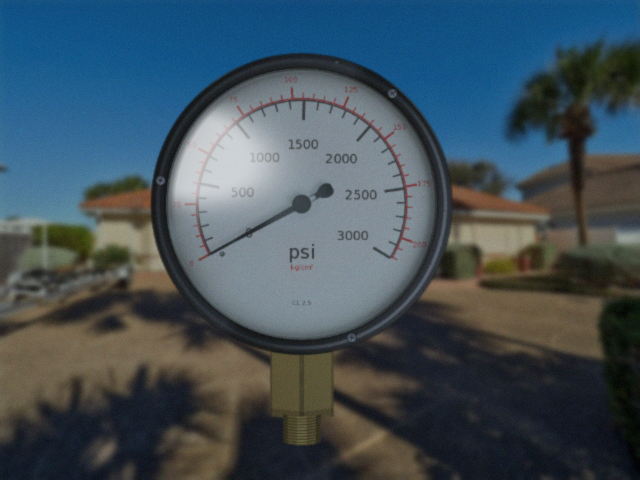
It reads 0; psi
